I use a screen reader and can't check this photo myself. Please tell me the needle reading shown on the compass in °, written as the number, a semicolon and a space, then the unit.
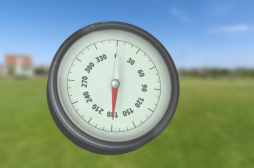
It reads 180; °
